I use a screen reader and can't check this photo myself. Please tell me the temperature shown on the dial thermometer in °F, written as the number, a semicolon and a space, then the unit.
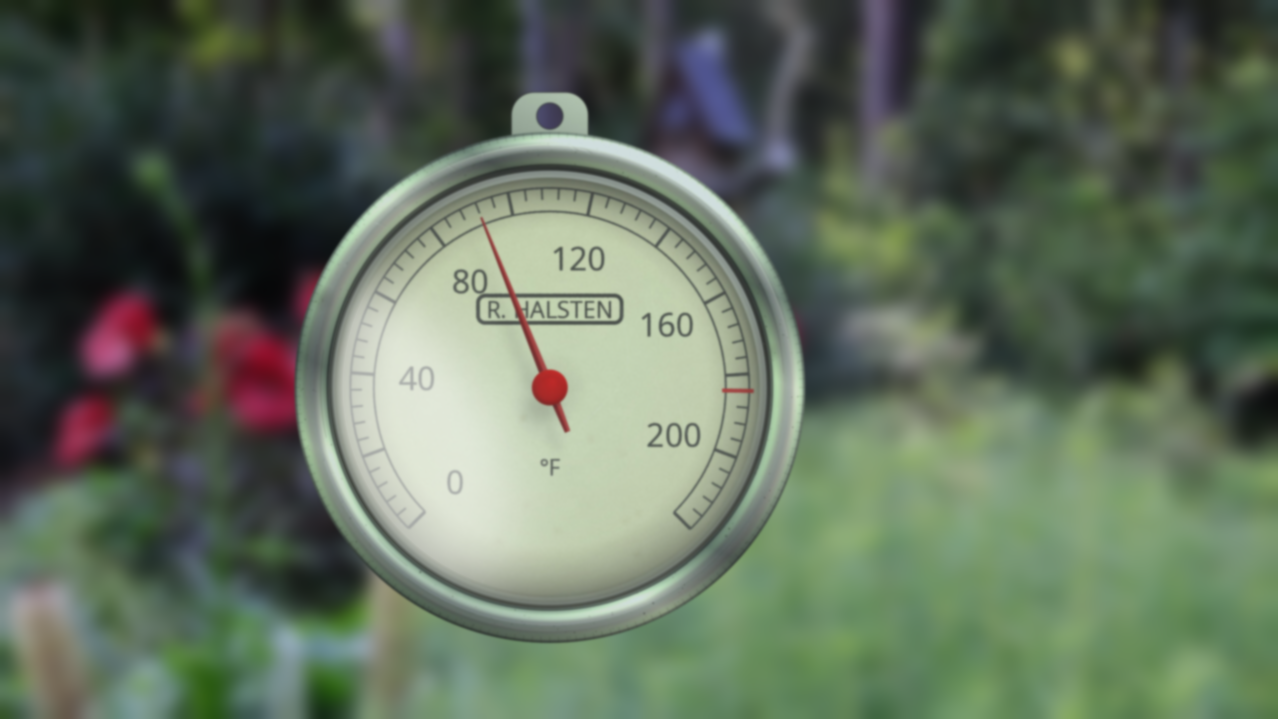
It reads 92; °F
